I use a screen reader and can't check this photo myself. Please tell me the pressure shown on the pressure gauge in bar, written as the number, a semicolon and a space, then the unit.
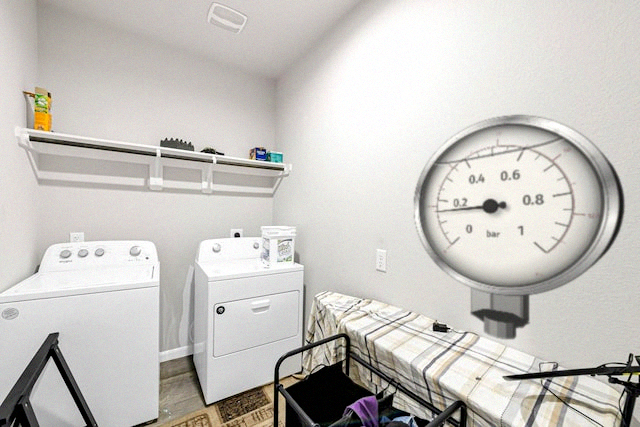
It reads 0.15; bar
